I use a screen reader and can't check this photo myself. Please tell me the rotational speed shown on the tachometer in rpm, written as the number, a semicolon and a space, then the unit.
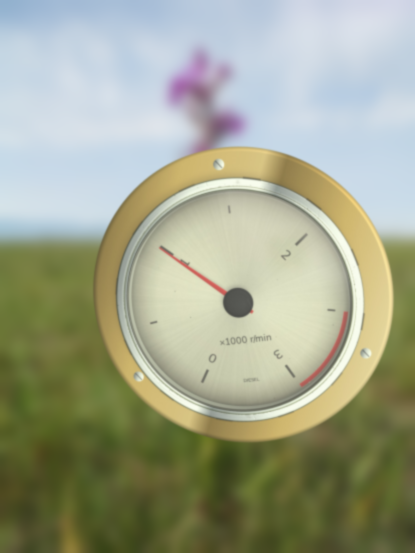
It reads 1000; rpm
